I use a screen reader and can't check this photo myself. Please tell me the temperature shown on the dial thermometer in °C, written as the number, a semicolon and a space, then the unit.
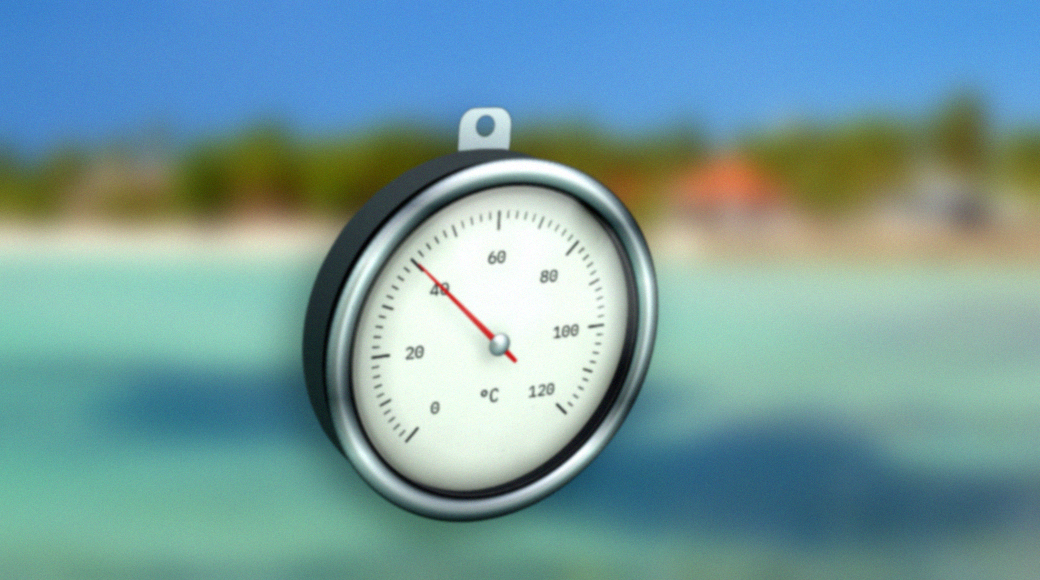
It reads 40; °C
